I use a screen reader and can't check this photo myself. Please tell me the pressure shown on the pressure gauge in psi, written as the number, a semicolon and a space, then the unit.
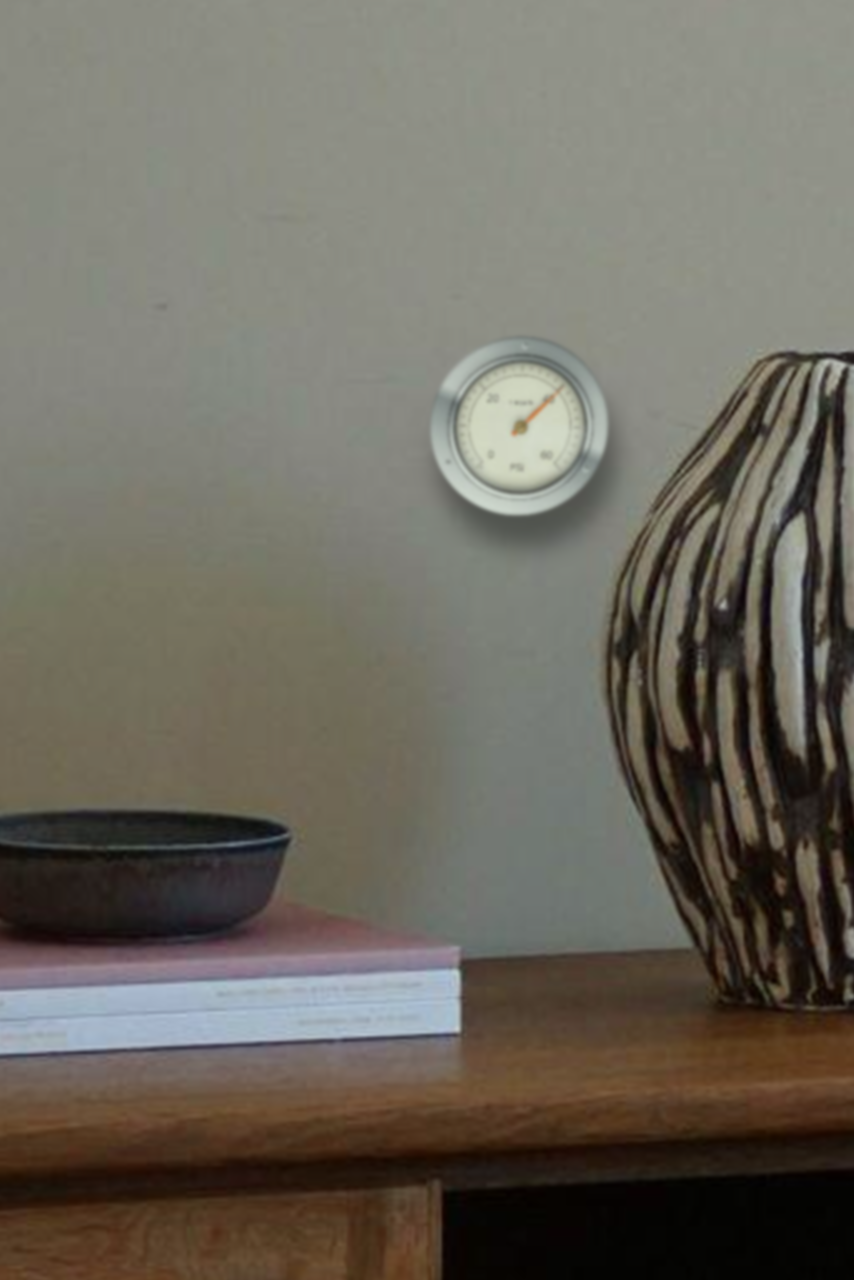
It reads 40; psi
